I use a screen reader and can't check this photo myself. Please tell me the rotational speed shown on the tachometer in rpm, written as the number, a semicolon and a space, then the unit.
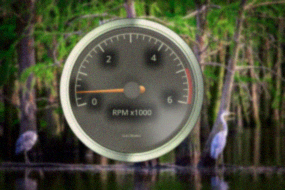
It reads 400; rpm
